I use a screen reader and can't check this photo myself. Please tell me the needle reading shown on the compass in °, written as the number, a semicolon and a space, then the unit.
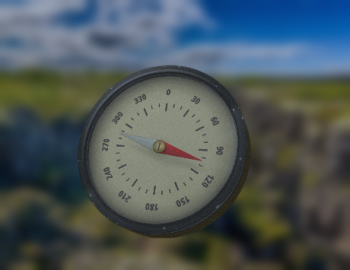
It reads 105; °
